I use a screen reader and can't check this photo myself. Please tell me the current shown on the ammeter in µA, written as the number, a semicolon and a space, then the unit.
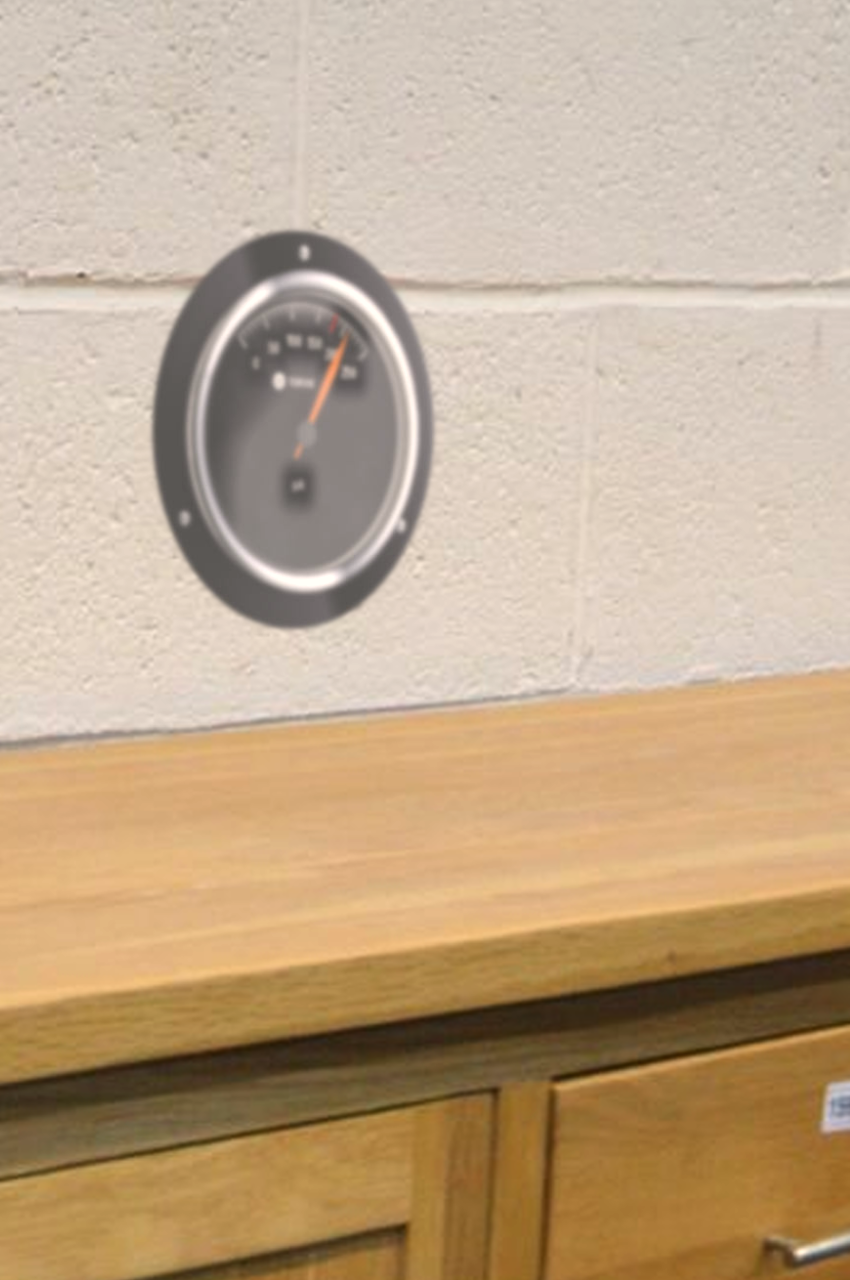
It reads 200; µA
